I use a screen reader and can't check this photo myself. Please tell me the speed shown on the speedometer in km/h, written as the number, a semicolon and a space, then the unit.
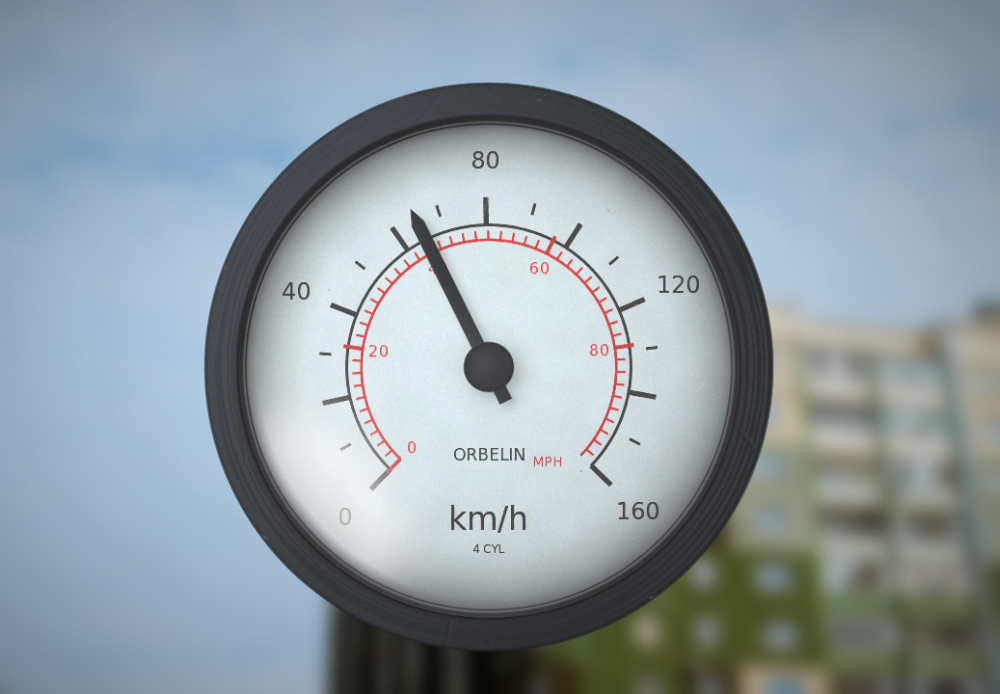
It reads 65; km/h
